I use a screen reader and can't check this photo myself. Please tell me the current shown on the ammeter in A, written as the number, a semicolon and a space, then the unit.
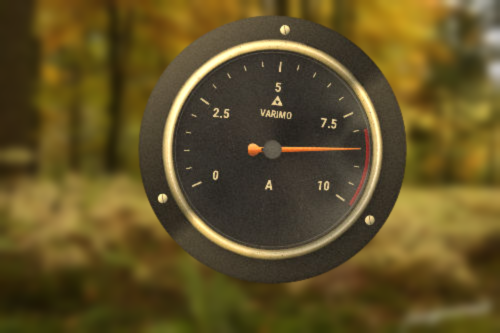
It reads 8.5; A
